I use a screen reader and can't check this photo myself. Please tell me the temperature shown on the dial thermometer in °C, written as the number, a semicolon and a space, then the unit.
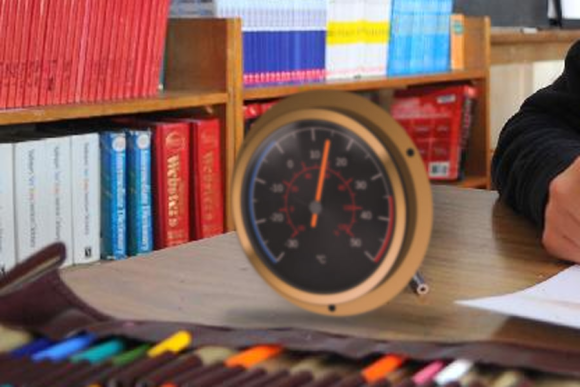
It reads 15; °C
